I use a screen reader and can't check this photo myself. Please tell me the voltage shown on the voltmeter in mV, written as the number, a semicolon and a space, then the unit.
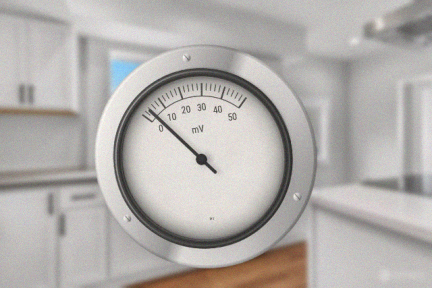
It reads 4; mV
